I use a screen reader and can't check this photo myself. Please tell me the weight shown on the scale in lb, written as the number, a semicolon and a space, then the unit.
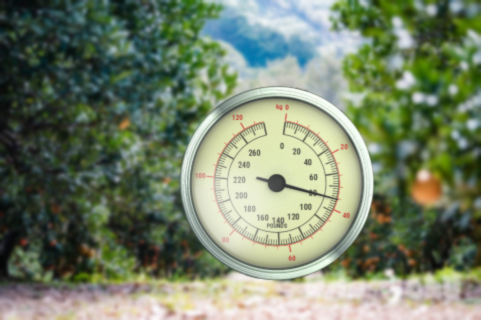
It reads 80; lb
